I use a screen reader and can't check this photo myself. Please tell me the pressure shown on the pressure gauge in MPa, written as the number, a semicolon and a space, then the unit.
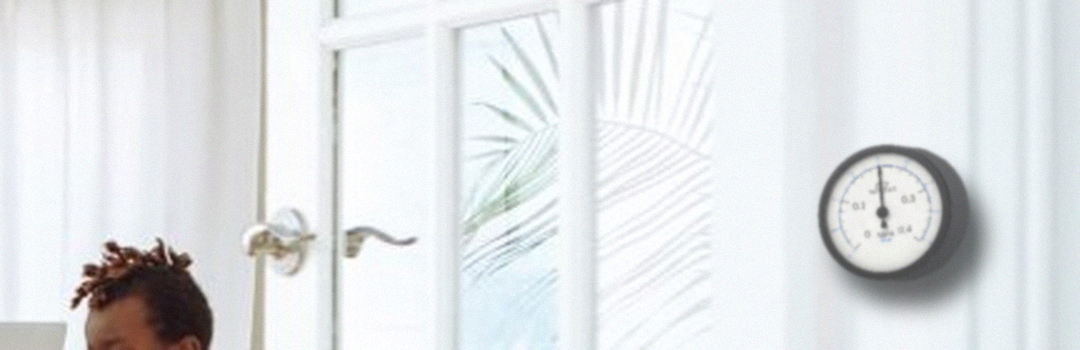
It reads 0.2; MPa
